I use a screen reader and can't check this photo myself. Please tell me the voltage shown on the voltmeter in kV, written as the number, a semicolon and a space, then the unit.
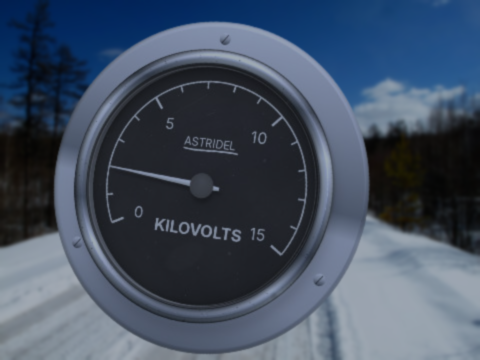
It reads 2; kV
